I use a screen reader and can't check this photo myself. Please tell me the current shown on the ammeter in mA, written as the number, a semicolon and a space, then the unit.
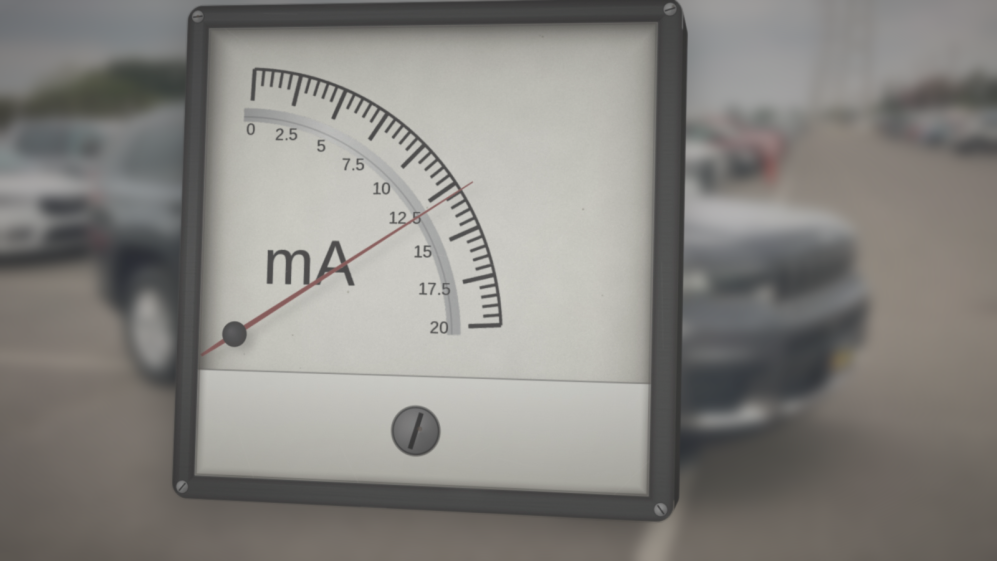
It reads 13; mA
